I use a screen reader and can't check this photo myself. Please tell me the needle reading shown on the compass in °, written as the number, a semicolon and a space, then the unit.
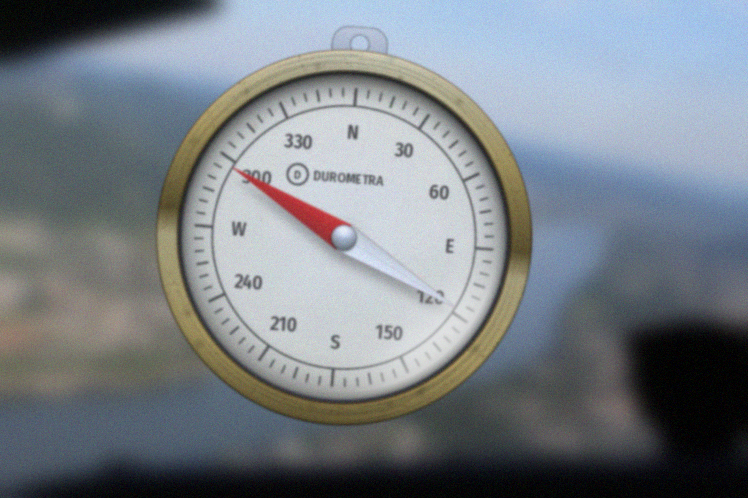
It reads 297.5; °
